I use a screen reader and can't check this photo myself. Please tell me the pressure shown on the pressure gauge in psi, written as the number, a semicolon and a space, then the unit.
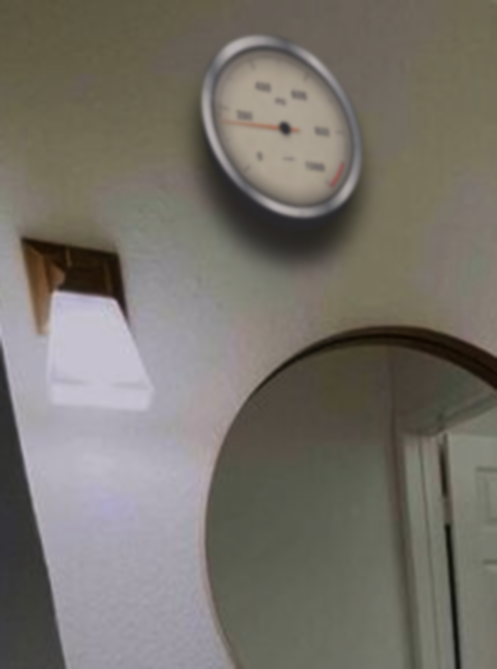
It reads 150; psi
